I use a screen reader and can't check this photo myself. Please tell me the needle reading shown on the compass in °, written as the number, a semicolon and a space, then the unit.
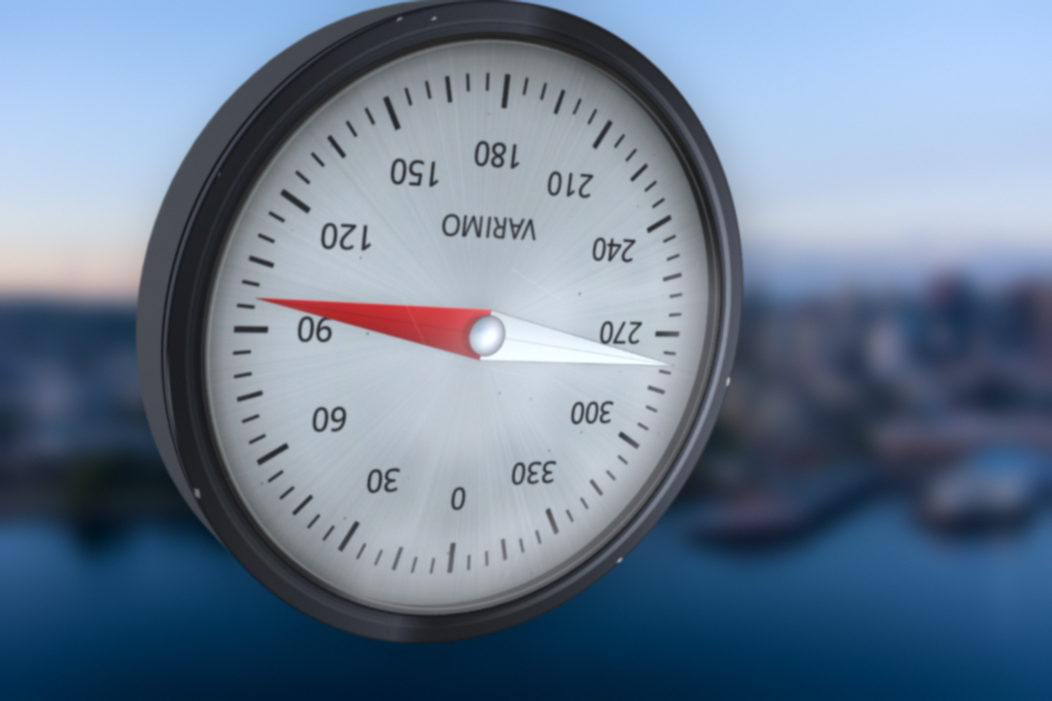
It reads 97.5; °
